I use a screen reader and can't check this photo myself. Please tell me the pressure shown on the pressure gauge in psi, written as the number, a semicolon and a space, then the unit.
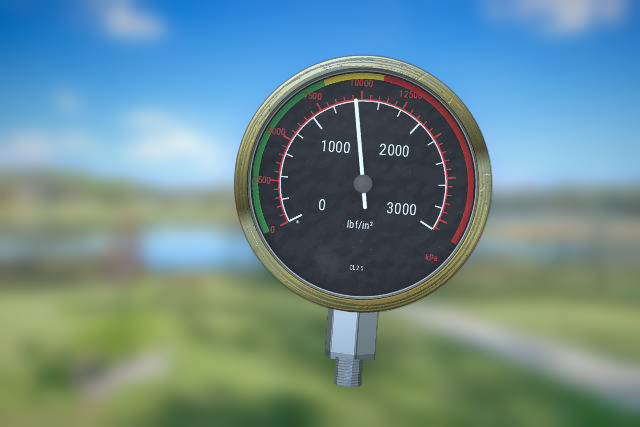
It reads 1400; psi
